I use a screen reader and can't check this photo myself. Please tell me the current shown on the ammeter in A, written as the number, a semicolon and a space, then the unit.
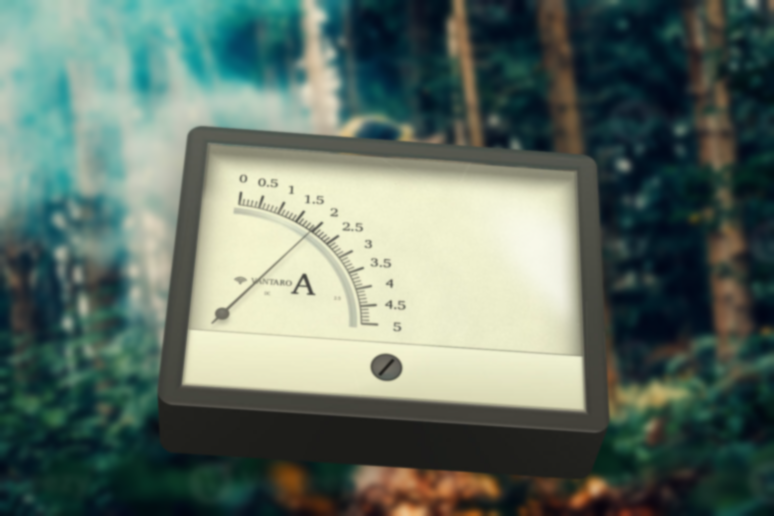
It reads 2; A
